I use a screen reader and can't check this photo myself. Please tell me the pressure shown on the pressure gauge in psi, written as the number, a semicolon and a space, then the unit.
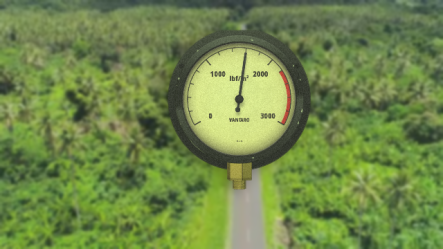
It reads 1600; psi
